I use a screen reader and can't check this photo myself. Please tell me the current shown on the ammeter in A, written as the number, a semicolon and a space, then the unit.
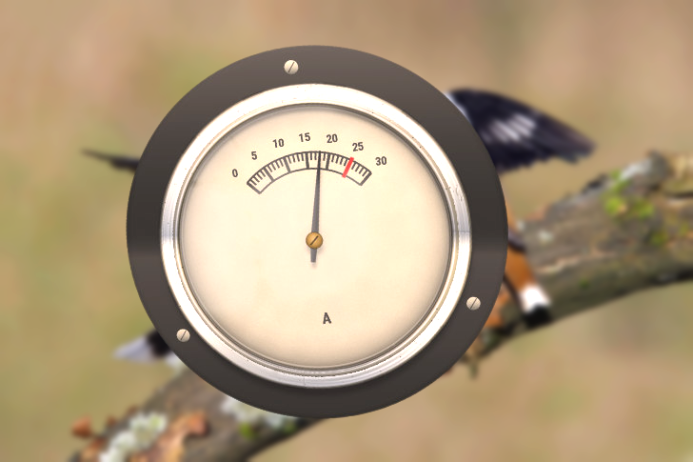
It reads 18; A
